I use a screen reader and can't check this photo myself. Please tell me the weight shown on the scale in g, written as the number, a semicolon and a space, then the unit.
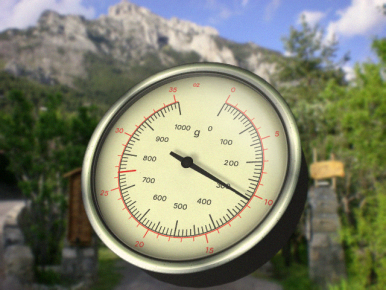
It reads 300; g
